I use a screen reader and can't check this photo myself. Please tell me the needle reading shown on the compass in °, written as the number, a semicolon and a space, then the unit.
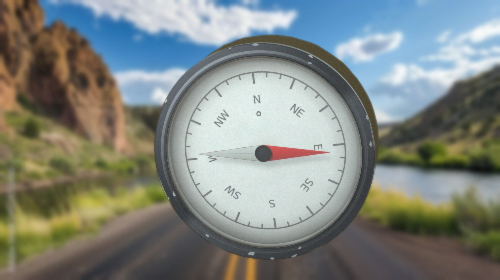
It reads 95; °
